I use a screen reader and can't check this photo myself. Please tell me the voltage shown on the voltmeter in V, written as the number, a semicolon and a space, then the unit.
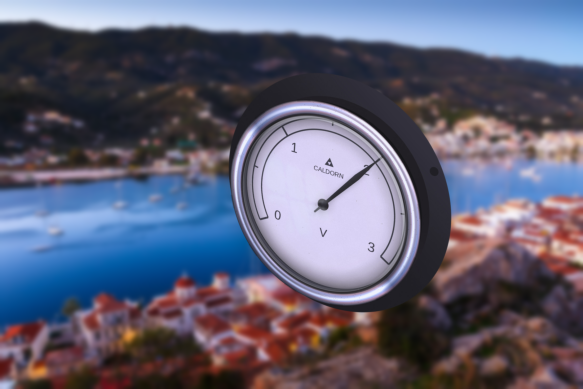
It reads 2; V
